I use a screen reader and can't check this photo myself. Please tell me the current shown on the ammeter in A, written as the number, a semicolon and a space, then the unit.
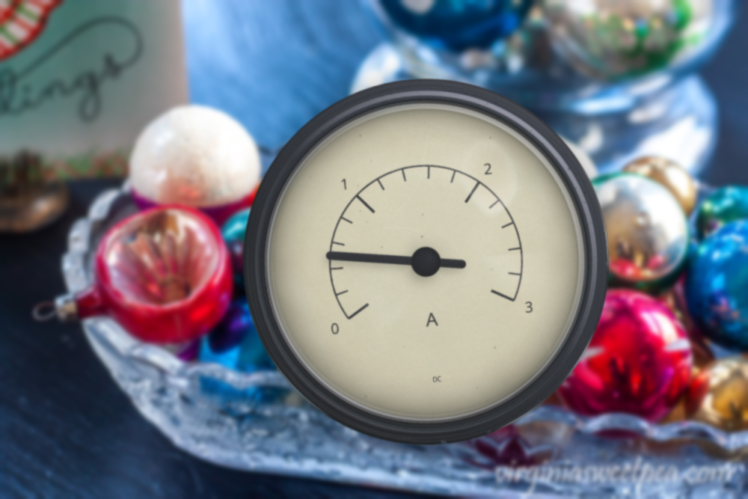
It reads 0.5; A
